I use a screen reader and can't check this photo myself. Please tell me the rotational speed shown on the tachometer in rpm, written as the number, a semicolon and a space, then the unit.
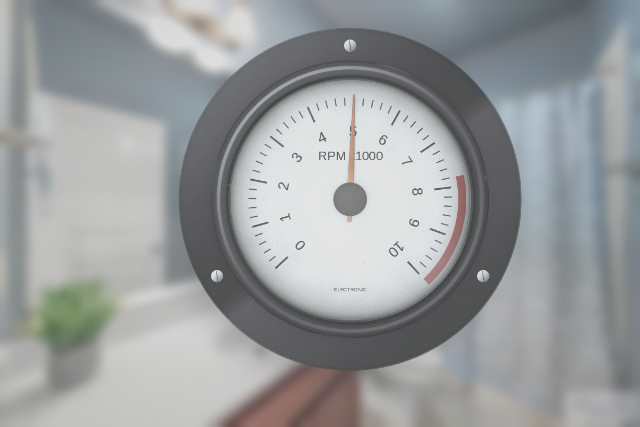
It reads 5000; rpm
